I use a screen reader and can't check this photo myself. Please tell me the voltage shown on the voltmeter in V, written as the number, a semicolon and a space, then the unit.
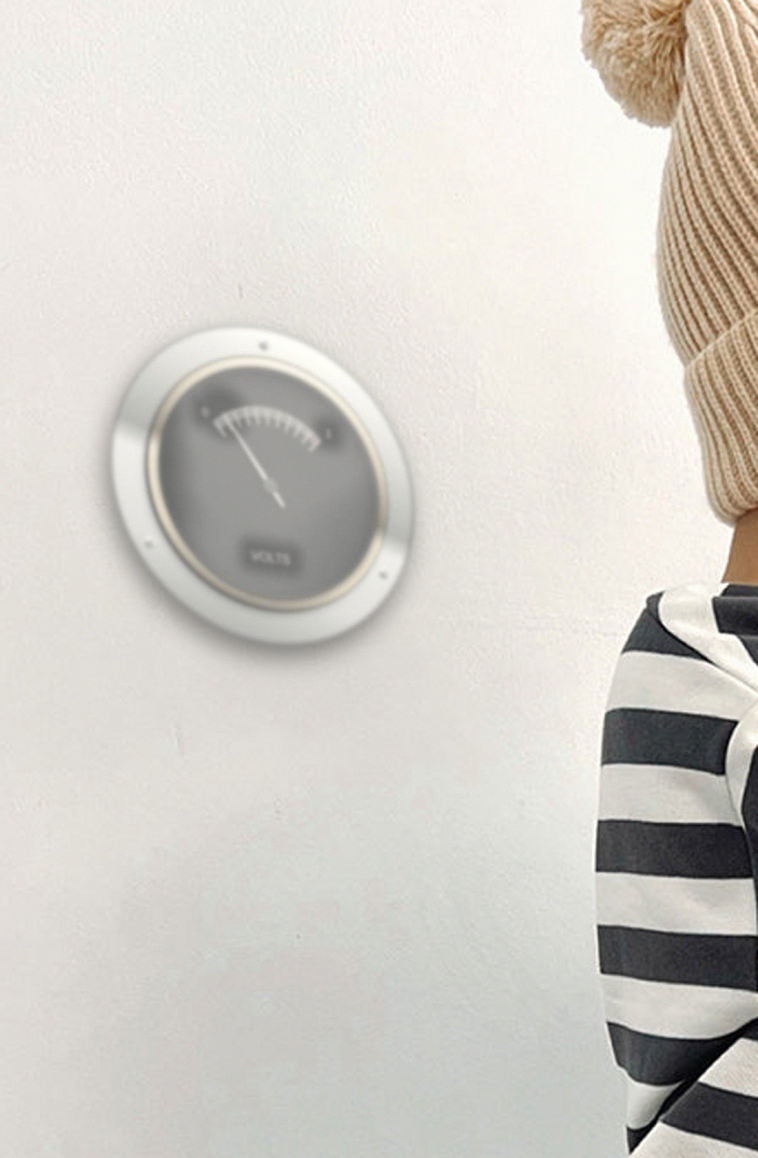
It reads 0.1; V
